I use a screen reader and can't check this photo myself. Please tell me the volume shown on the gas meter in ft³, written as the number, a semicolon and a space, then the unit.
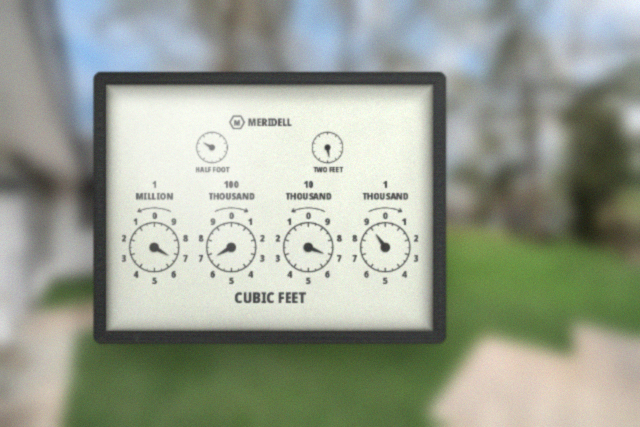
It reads 666900; ft³
